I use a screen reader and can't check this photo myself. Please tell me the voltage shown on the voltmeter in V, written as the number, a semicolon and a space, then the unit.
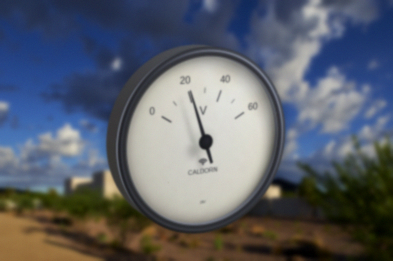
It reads 20; V
